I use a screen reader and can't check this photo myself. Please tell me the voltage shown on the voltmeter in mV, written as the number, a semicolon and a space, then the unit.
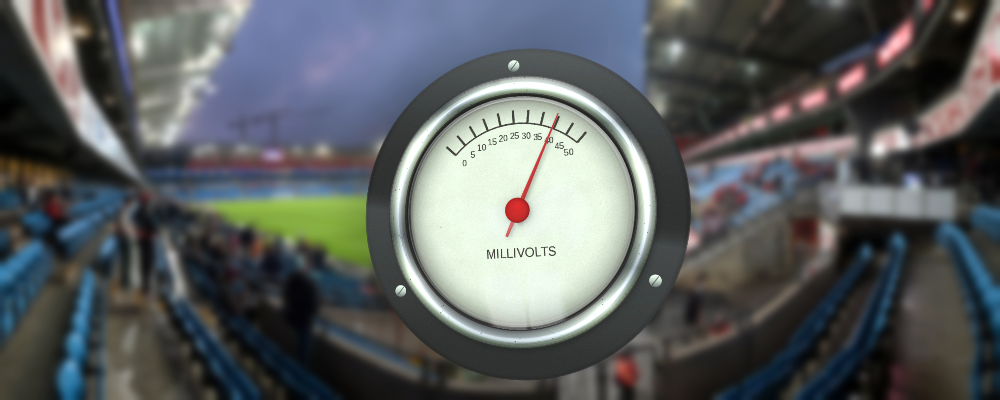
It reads 40; mV
